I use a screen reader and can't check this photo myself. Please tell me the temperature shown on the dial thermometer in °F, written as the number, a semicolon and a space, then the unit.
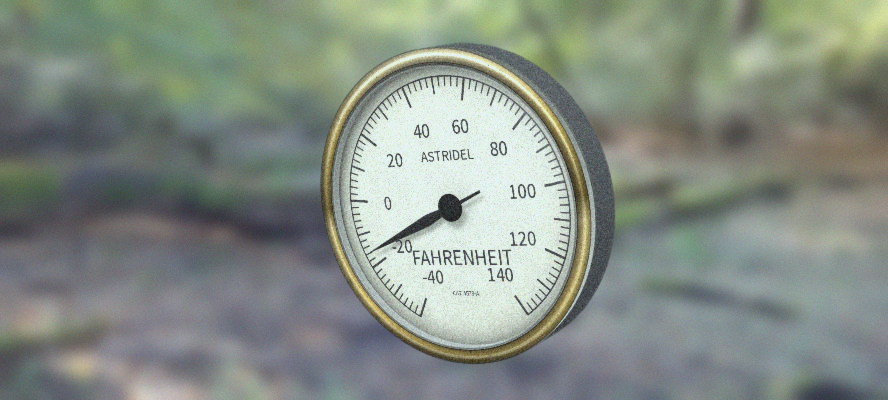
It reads -16; °F
